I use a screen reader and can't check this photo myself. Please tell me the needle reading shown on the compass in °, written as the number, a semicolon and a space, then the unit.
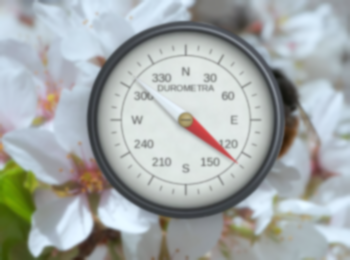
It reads 130; °
